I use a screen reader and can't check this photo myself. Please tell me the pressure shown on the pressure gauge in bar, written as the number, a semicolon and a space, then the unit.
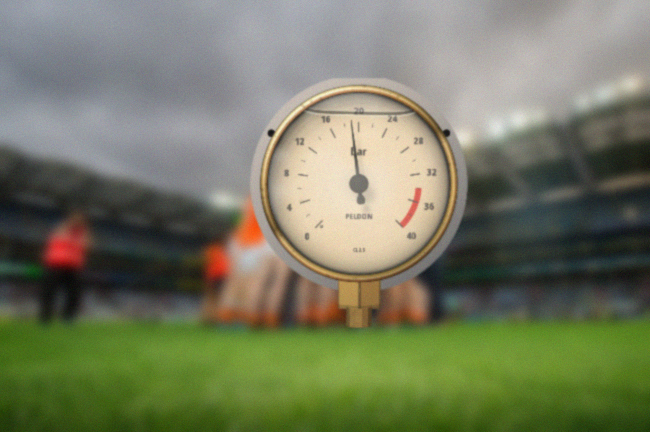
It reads 19; bar
